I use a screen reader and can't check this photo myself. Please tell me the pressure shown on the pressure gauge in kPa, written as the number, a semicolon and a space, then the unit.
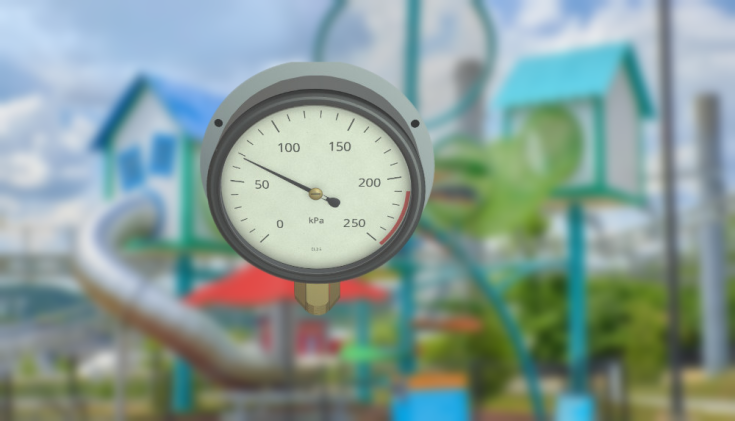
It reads 70; kPa
